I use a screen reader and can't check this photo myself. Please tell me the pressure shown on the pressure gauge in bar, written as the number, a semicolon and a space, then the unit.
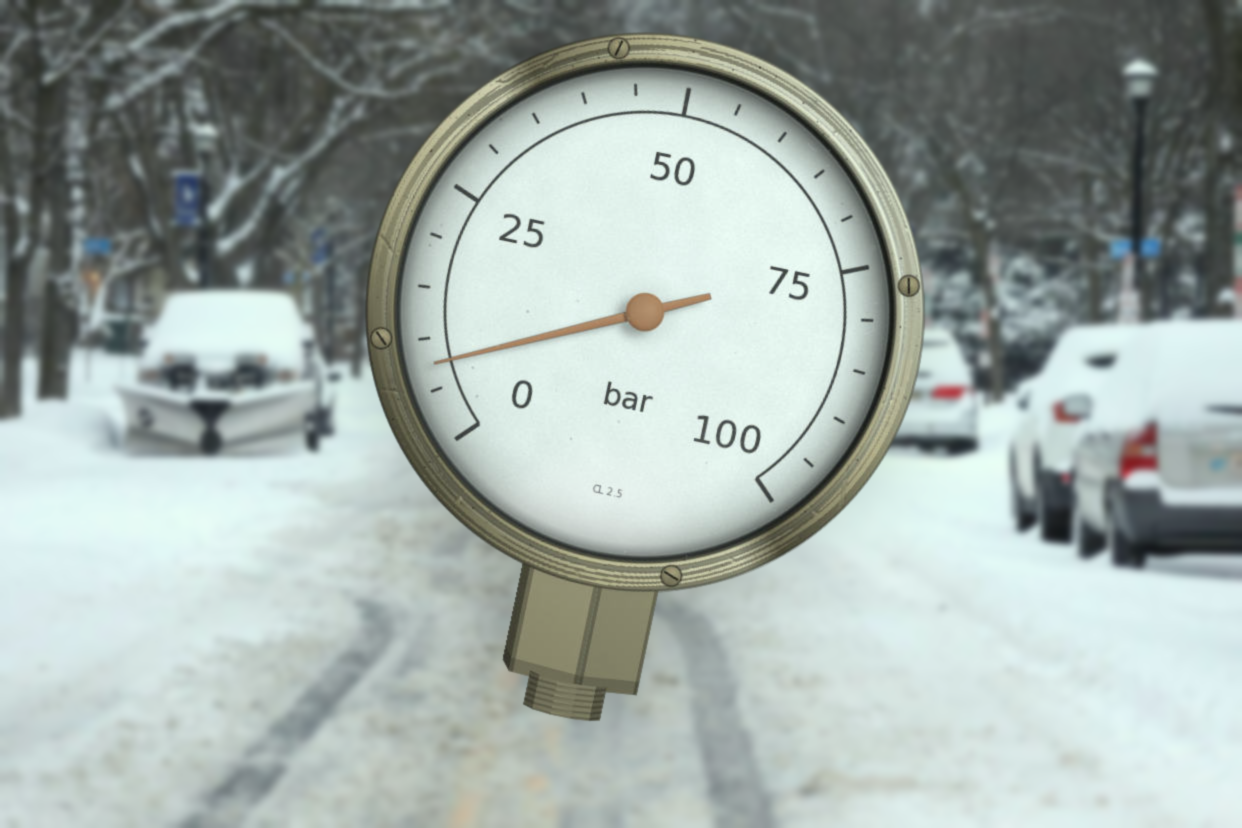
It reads 7.5; bar
